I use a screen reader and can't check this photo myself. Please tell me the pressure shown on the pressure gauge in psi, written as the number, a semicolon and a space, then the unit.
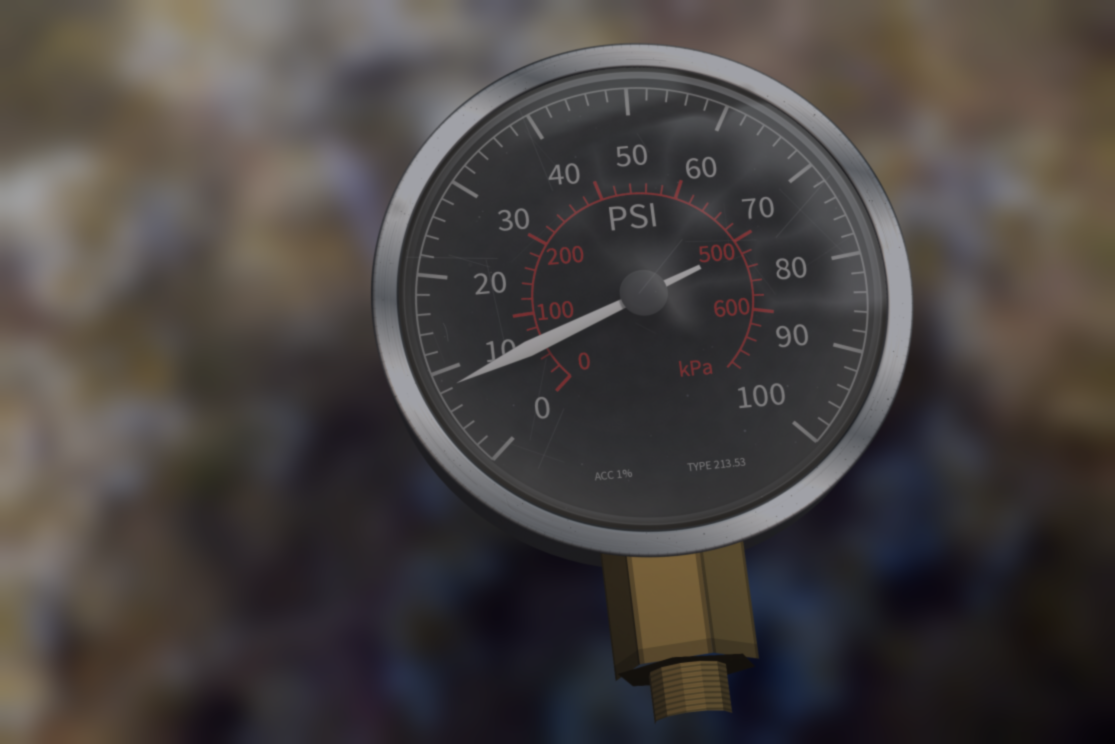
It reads 8; psi
